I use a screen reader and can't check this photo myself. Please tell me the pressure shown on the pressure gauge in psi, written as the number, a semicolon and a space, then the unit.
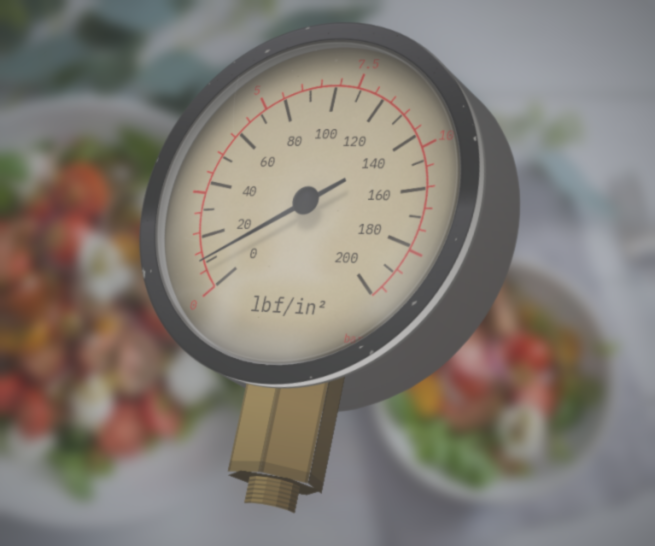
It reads 10; psi
